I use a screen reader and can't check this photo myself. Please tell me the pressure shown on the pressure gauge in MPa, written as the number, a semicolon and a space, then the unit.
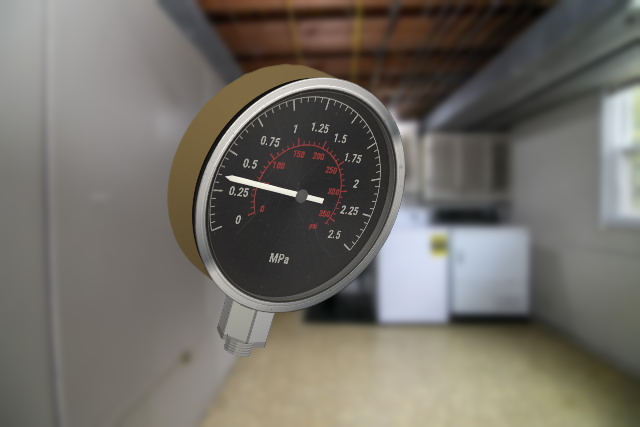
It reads 0.35; MPa
